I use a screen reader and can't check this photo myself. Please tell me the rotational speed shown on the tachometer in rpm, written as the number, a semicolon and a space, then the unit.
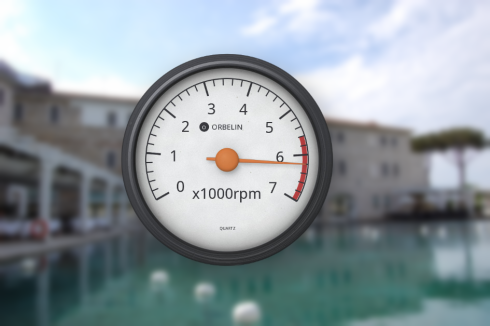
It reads 6200; rpm
